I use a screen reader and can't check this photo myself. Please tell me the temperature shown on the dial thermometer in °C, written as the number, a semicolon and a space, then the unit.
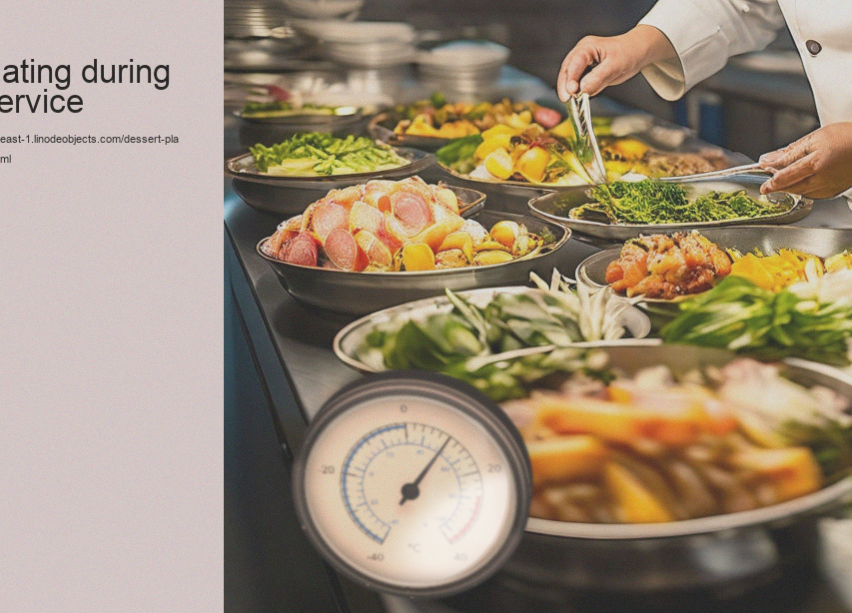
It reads 10; °C
